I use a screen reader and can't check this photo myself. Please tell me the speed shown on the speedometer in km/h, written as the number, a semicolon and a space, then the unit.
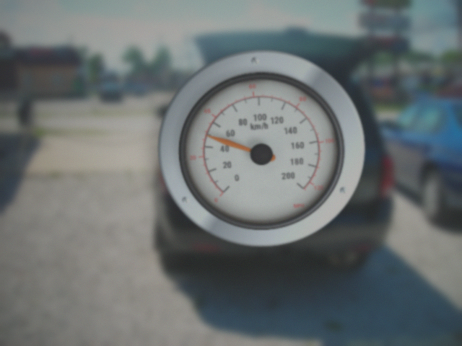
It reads 50; km/h
